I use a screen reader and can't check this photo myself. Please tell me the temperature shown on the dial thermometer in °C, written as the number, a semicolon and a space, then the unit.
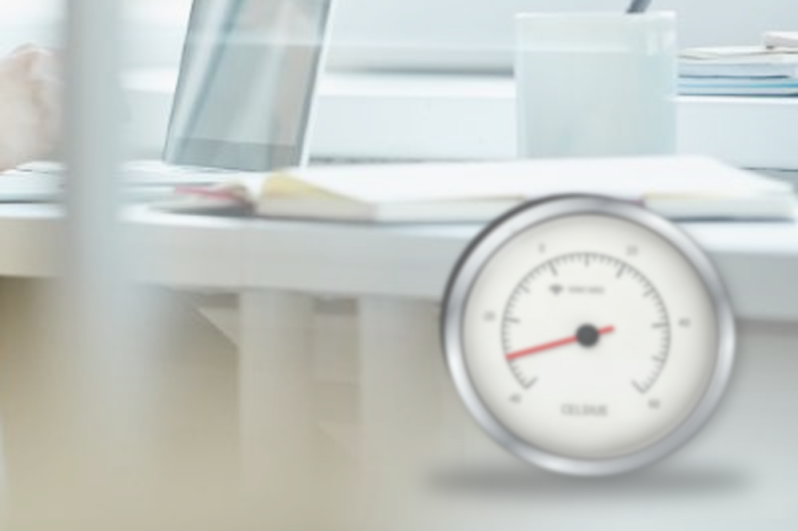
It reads -30; °C
